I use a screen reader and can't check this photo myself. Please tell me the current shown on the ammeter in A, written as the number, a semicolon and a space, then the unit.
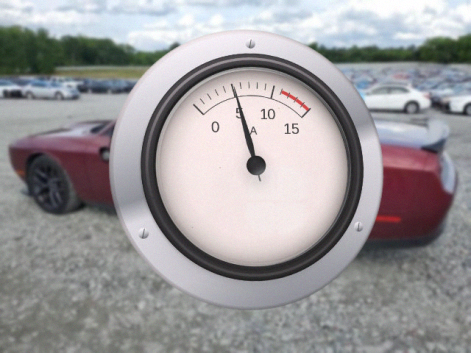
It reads 5; A
